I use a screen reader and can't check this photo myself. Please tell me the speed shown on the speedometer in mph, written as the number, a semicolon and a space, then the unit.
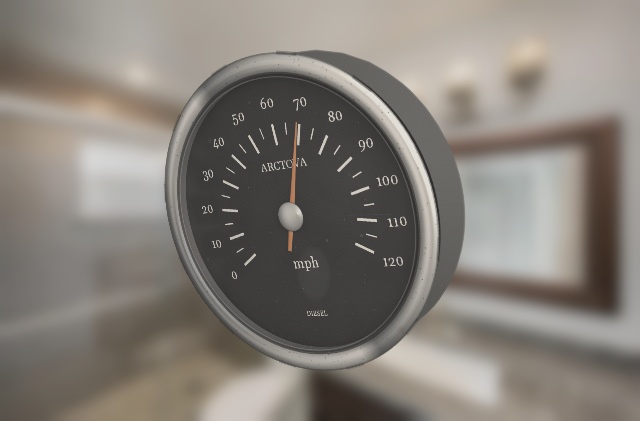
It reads 70; mph
